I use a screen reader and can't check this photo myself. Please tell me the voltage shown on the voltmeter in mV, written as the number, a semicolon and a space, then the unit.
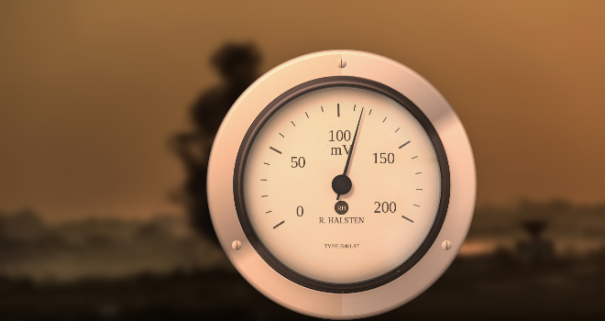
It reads 115; mV
